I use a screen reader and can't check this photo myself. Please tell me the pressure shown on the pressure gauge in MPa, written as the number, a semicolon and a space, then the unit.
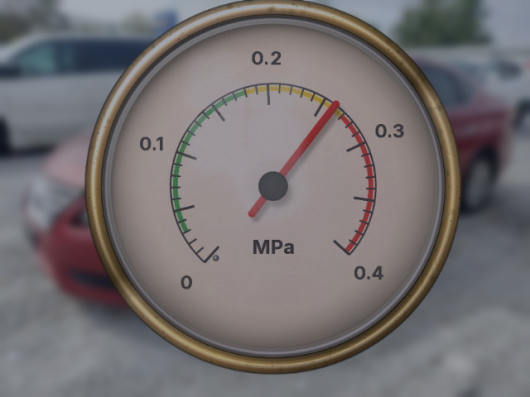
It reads 0.26; MPa
